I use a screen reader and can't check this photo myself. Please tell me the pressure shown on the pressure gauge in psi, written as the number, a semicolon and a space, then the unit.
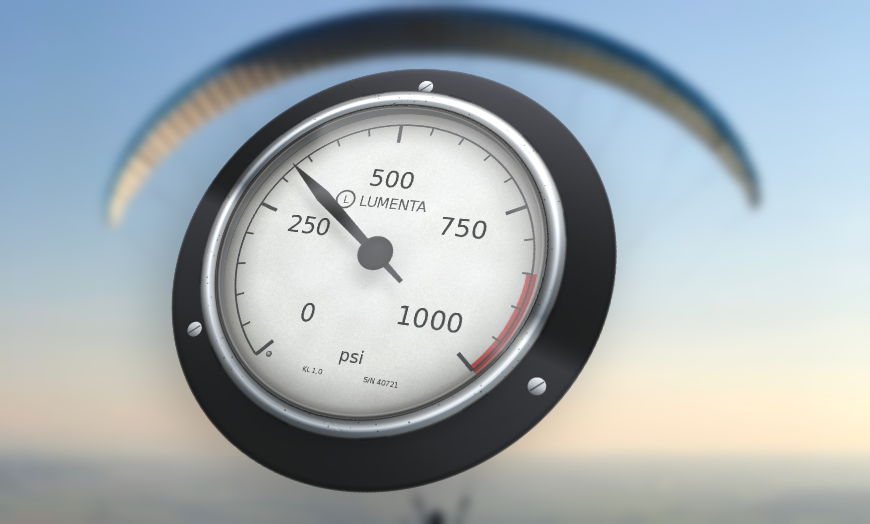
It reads 325; psi
